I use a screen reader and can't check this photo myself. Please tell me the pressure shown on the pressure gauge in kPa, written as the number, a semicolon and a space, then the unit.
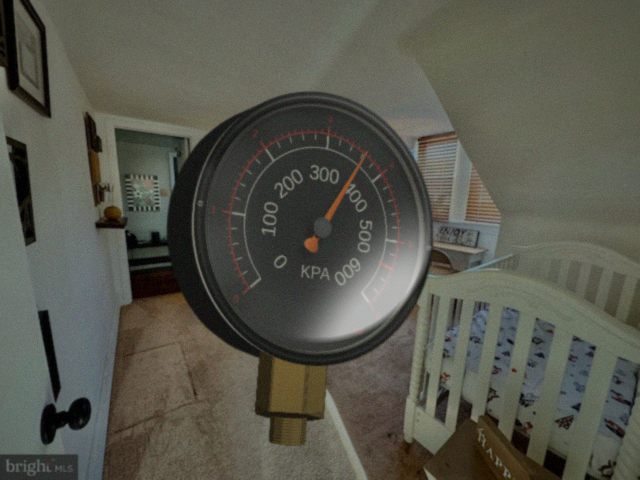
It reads 360; kPa
